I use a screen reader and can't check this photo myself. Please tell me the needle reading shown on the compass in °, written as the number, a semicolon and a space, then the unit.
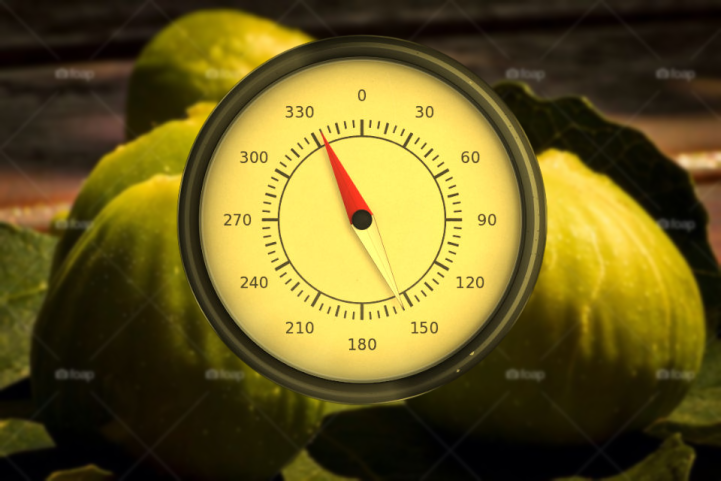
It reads 335; °
